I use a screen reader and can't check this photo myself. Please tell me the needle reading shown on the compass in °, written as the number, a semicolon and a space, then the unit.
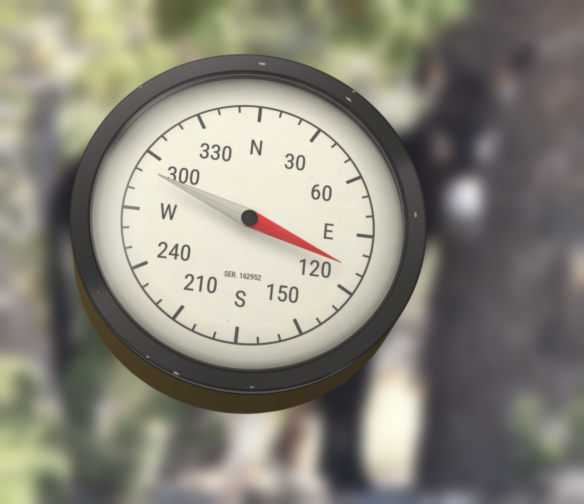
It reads 110; °
